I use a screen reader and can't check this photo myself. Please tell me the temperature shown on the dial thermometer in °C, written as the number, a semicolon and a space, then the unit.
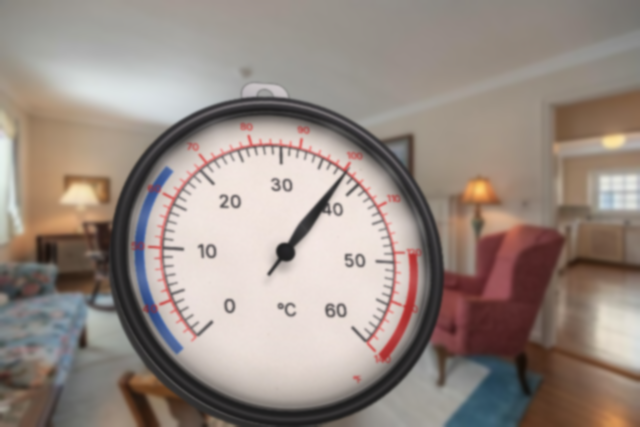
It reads 38; °C
